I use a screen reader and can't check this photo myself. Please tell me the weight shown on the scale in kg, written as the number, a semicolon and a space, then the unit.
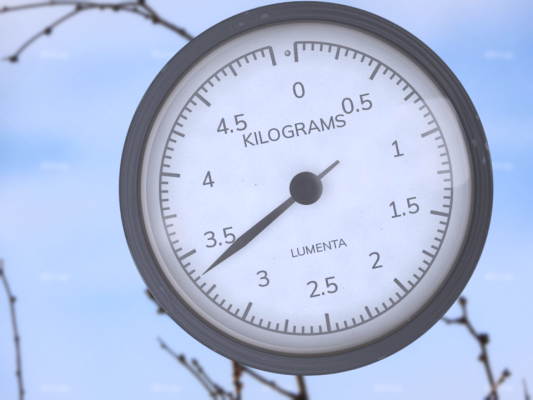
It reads 3.35; kg
